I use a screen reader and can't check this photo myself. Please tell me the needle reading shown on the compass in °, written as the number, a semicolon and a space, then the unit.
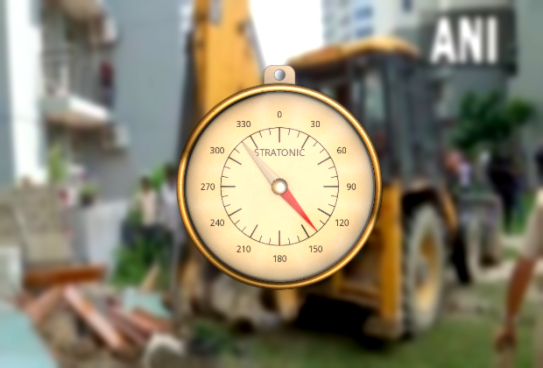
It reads 140; °
